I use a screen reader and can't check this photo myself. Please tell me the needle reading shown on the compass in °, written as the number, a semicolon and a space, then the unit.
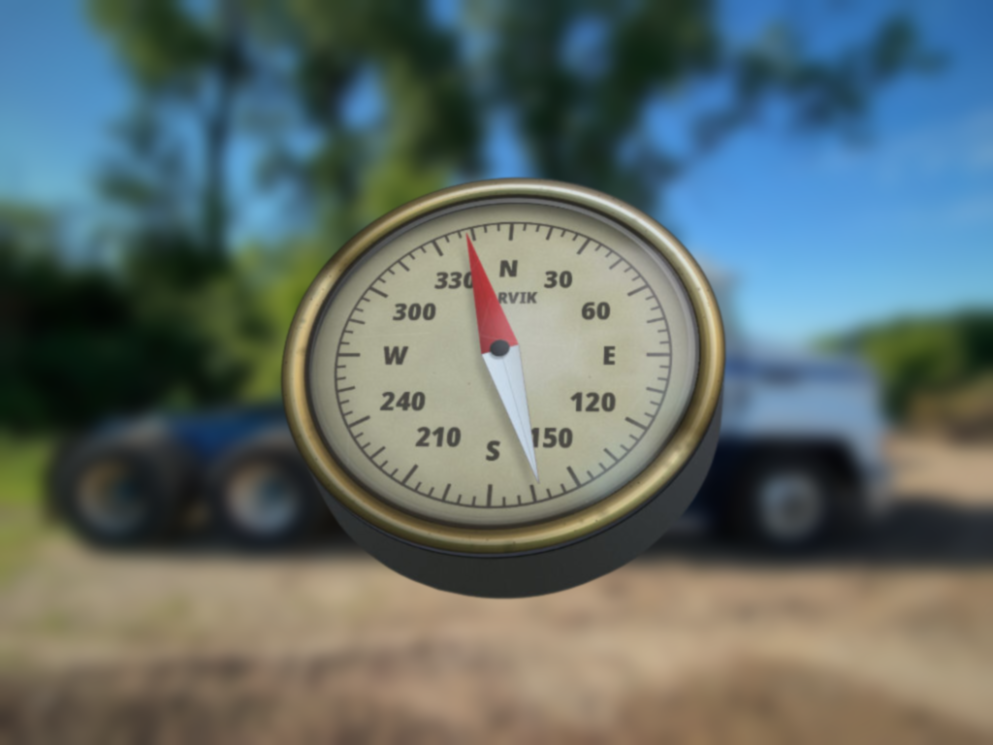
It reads 342.5; °
